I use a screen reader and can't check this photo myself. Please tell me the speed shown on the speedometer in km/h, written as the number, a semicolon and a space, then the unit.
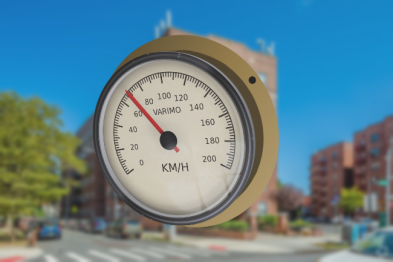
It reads 70; km/h
